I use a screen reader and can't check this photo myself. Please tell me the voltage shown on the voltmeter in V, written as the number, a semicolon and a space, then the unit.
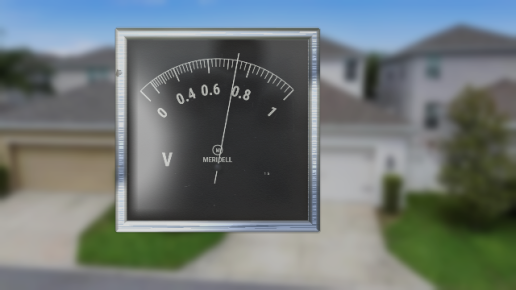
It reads 0.74; V
